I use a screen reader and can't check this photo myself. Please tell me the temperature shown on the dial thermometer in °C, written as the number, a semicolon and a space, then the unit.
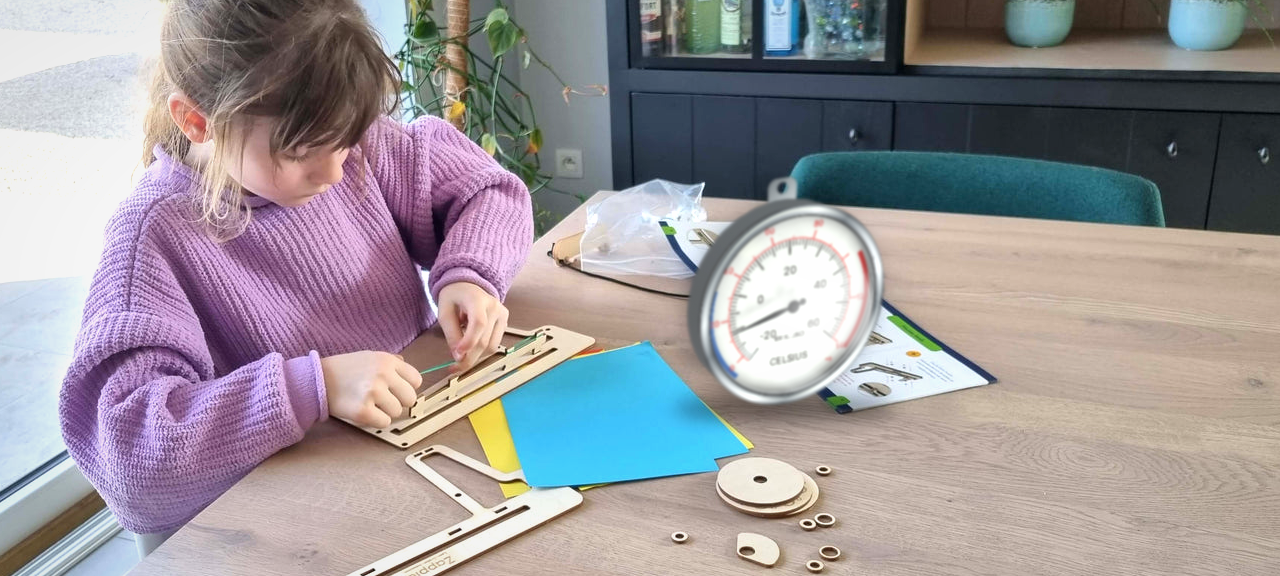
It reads -10; °C
